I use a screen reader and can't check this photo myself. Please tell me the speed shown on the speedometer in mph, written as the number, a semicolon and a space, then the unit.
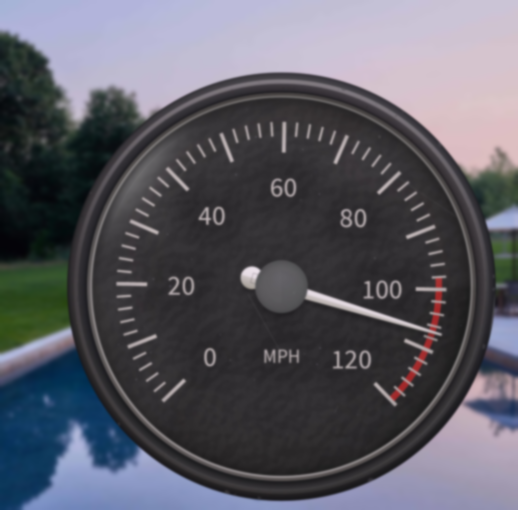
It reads 107; mph
